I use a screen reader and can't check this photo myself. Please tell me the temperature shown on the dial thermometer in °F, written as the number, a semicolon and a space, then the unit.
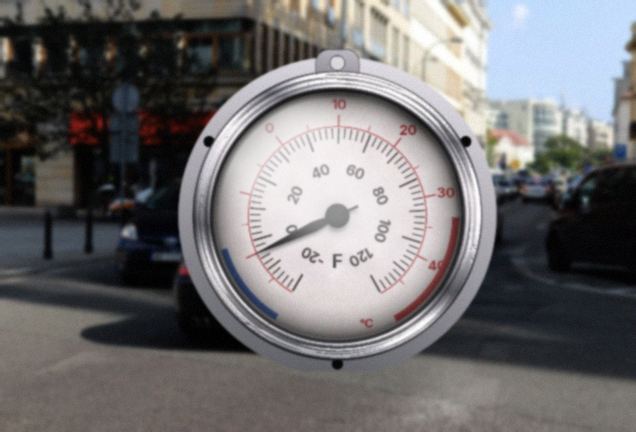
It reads -4; °F
